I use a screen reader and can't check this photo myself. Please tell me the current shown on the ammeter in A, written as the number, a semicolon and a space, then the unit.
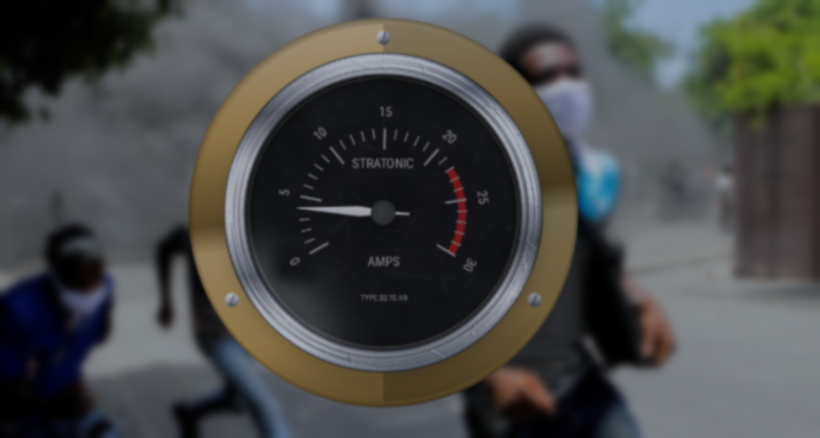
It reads 4; A
